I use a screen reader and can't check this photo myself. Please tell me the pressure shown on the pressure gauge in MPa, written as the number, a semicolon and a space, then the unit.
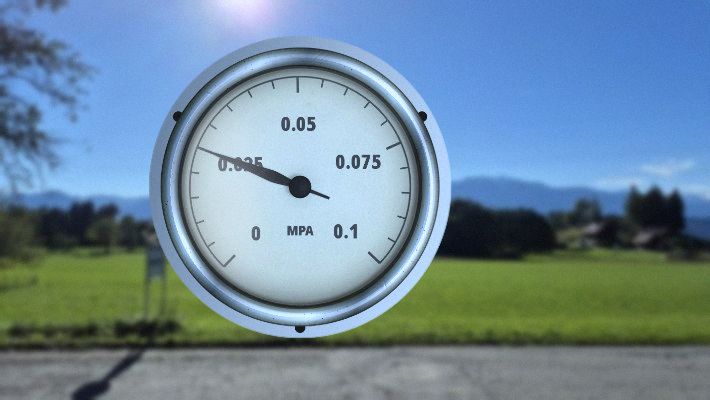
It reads 0.025; MPa
